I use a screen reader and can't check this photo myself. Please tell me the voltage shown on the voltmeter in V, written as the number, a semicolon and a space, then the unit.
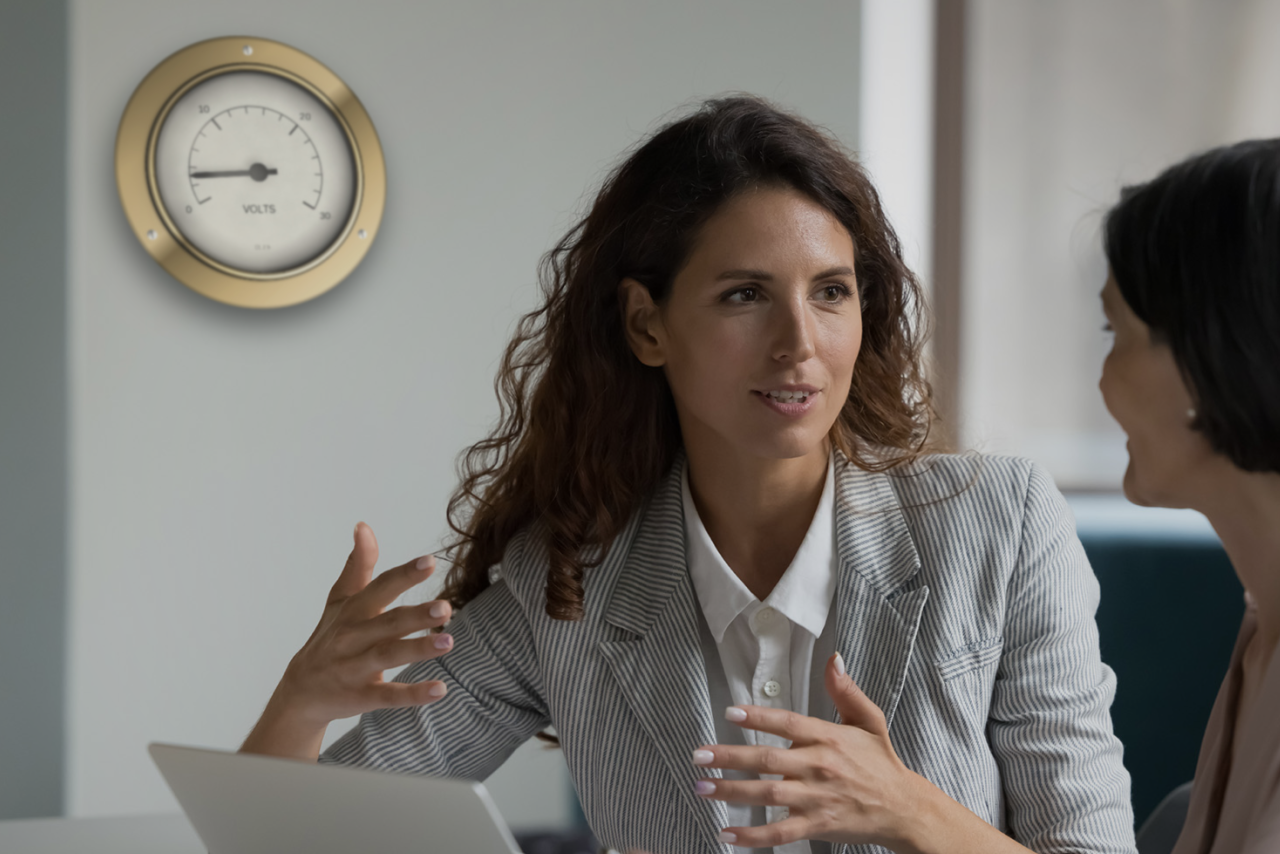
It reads 3; V
